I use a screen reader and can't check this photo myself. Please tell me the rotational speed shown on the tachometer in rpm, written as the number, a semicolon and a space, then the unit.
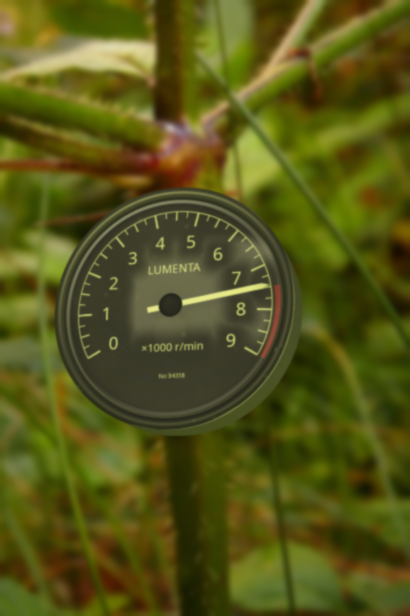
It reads 7500; rpm
